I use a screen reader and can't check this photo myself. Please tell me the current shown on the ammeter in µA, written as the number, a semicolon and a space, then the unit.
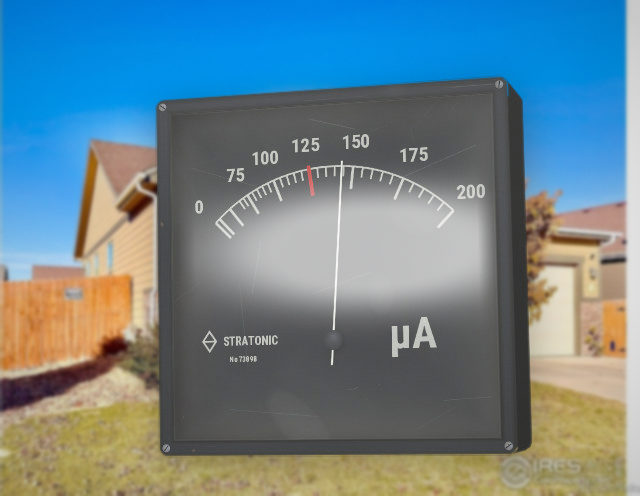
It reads 145; µA
